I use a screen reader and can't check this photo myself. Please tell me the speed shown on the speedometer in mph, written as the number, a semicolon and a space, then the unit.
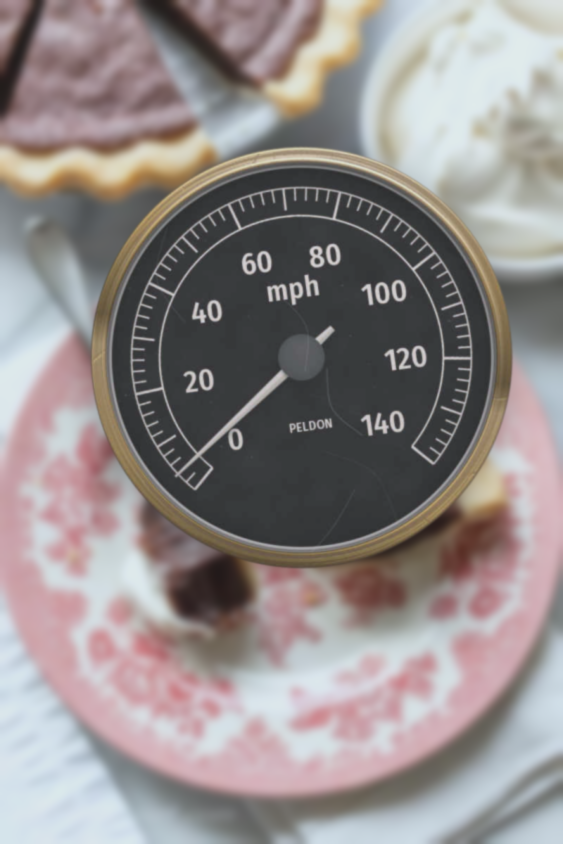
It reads 4; mph
